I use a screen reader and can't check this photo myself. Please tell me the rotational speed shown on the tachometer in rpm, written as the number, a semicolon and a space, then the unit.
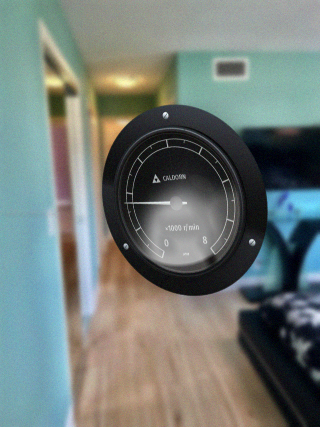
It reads 1750; rpm
